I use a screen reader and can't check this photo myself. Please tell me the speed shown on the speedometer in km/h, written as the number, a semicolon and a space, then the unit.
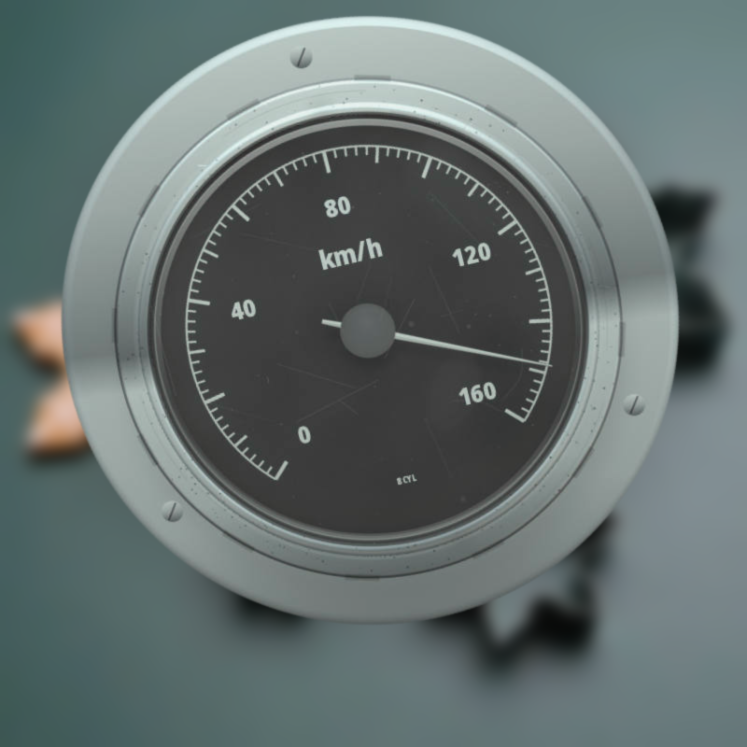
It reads 148; km/h
